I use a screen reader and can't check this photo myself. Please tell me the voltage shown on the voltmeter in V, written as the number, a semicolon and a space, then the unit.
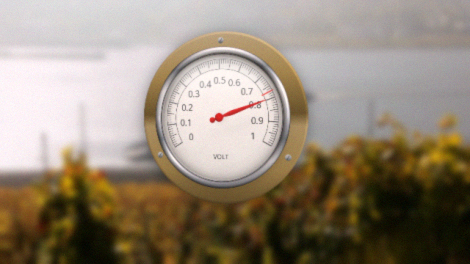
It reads 0.8; V
